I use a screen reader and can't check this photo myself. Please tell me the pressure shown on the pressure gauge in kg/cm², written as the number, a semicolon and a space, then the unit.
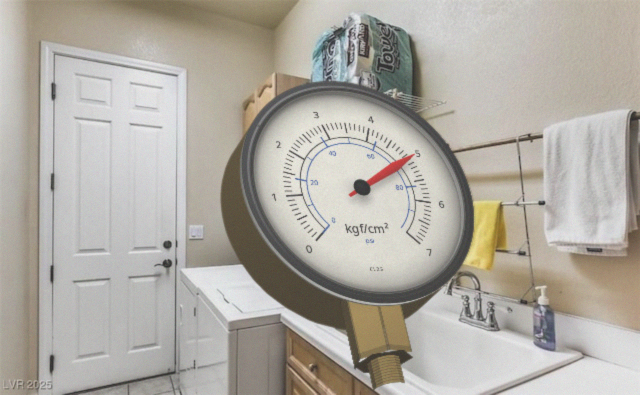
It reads 5; kg/cm²
